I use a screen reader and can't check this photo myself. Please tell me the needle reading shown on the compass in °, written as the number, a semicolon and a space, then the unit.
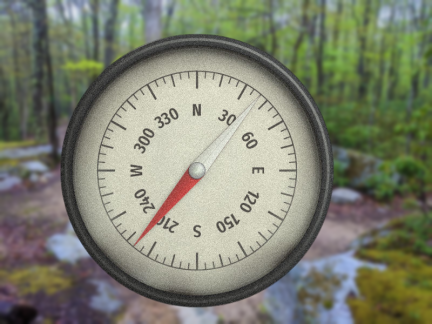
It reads 220; °
